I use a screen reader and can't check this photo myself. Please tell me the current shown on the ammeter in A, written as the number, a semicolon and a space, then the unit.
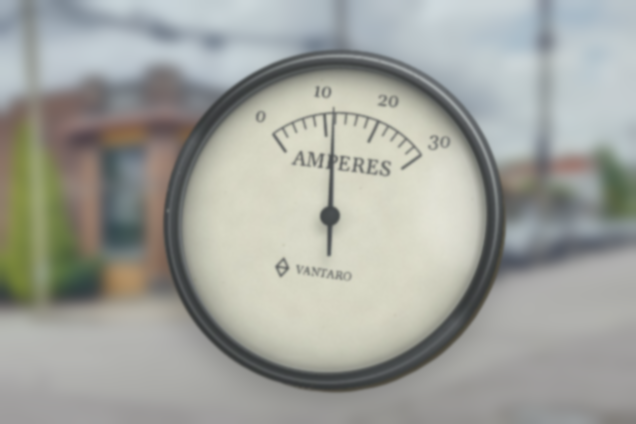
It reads 12; A
